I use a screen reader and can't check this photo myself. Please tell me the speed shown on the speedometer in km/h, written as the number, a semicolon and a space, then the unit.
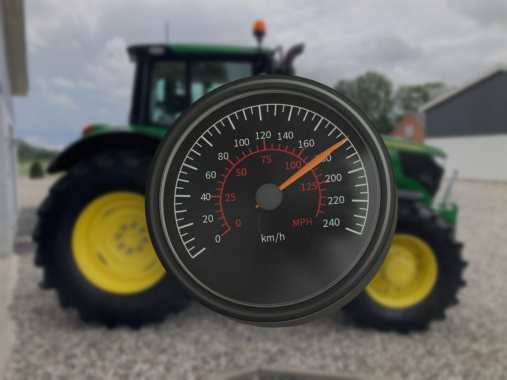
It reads 180; km/h
